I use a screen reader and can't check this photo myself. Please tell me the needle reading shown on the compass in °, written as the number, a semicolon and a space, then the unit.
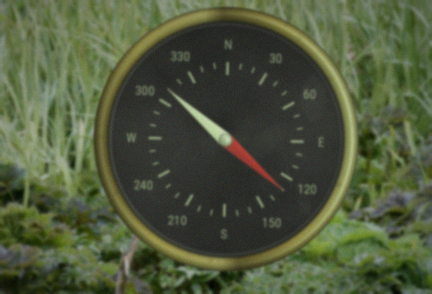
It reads 130; °
